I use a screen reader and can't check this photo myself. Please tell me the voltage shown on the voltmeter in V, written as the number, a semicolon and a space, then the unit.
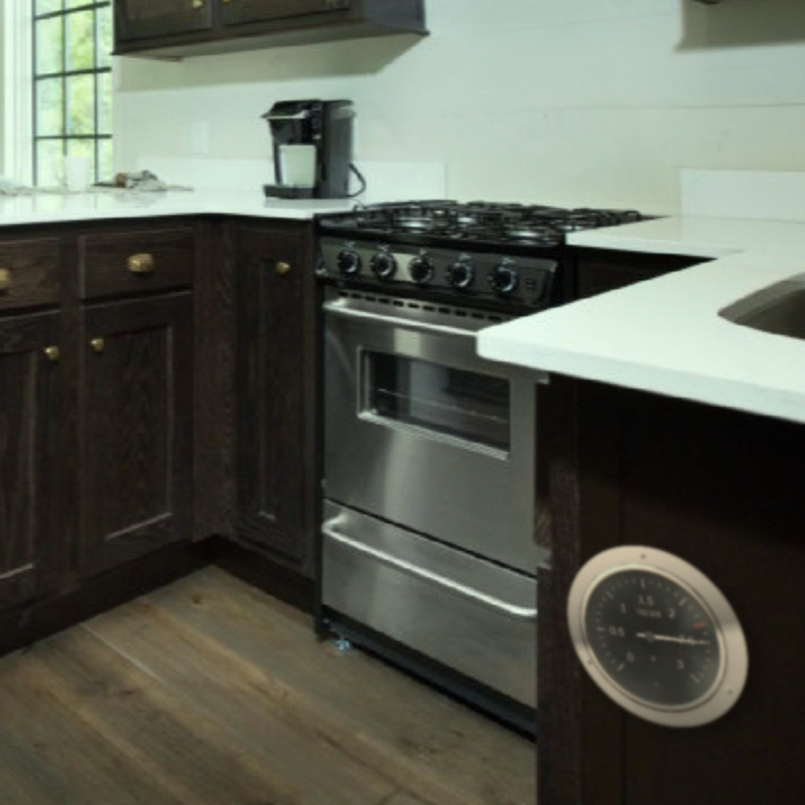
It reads 2.5; V
